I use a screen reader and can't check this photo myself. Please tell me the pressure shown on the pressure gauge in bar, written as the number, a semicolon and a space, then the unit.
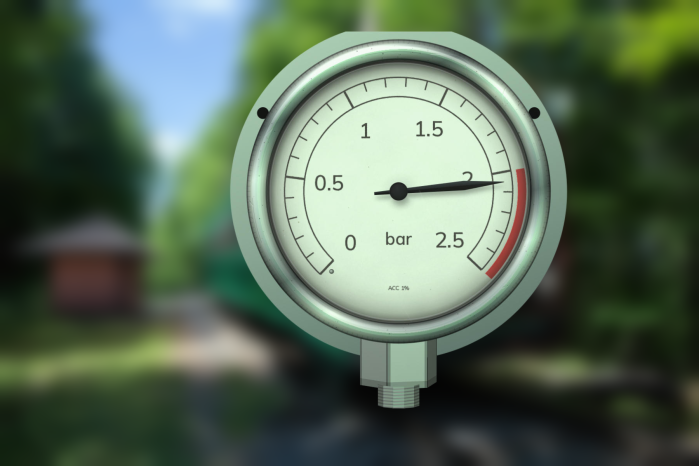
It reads 2.05; bar
